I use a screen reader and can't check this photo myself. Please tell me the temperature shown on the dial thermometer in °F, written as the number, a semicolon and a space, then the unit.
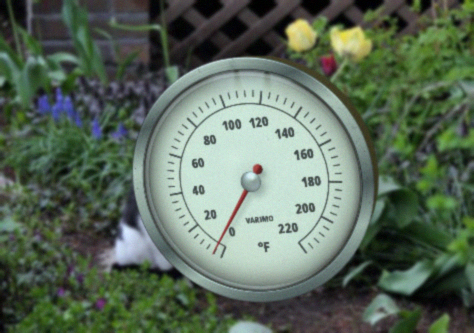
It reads 4; °F
